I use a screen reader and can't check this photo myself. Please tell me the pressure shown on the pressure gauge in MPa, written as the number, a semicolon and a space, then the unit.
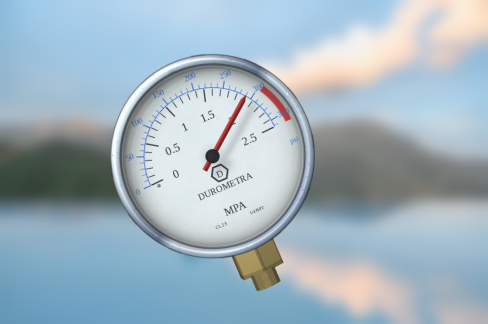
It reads 2; MPa
